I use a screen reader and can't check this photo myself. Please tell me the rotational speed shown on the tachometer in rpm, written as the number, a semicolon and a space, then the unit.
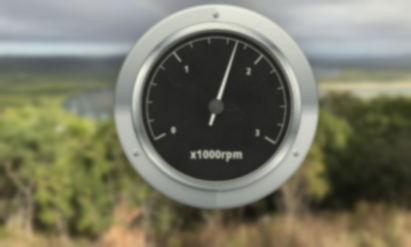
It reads 1700; rpm
